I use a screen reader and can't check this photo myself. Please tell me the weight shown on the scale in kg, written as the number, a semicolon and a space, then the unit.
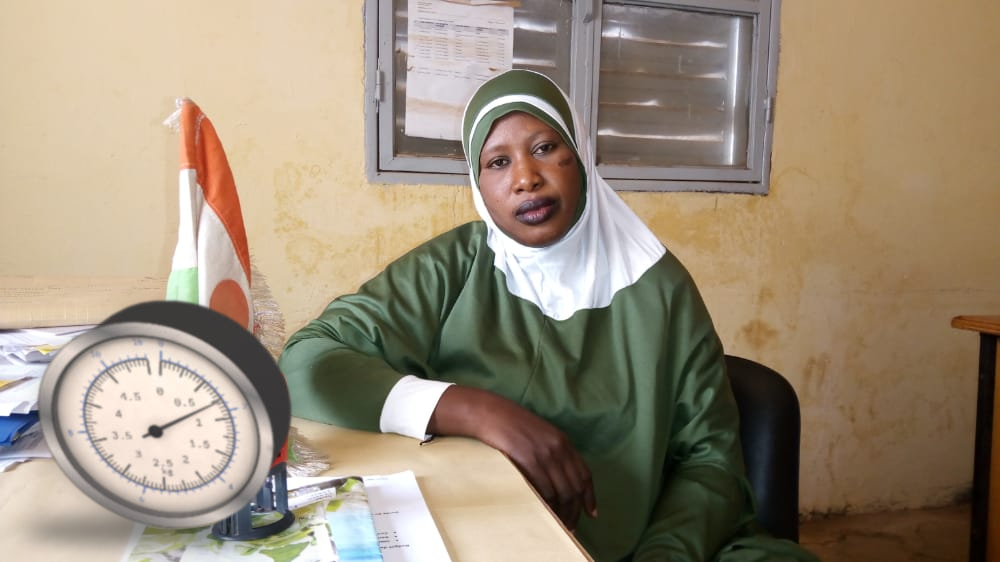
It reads 0.75; kg
